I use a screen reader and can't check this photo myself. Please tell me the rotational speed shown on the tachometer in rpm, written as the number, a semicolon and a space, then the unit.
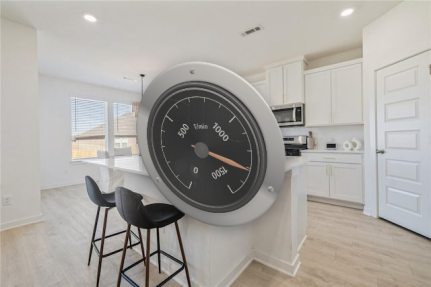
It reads 1300; rpm
